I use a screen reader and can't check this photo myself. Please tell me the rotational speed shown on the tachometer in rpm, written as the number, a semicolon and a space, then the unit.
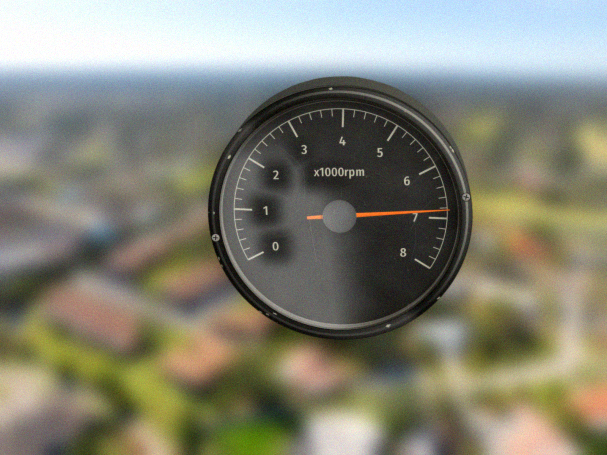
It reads 6800; rpm
